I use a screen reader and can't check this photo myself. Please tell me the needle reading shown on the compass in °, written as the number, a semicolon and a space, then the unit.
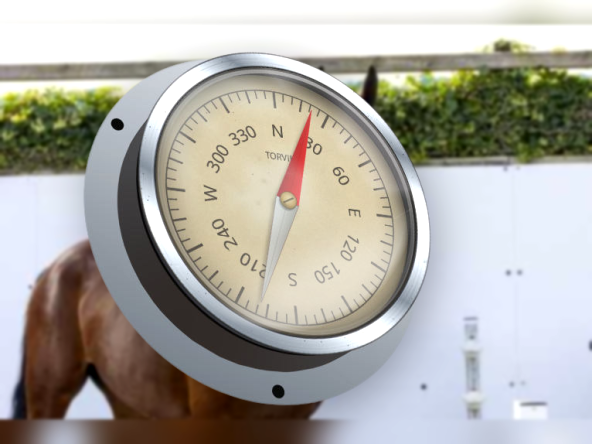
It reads 20; °
